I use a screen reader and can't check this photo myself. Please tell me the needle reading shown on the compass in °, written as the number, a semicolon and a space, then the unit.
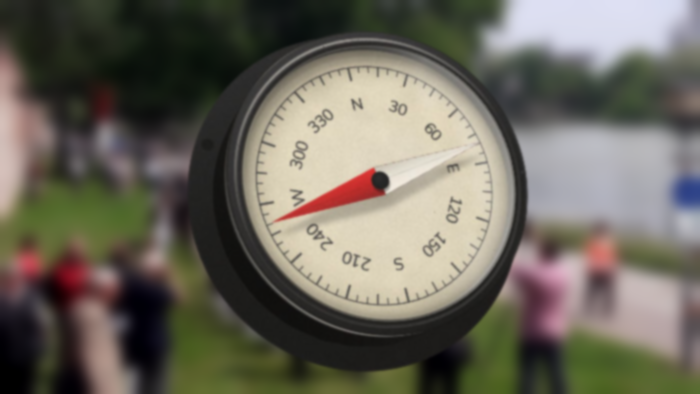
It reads 260; °
